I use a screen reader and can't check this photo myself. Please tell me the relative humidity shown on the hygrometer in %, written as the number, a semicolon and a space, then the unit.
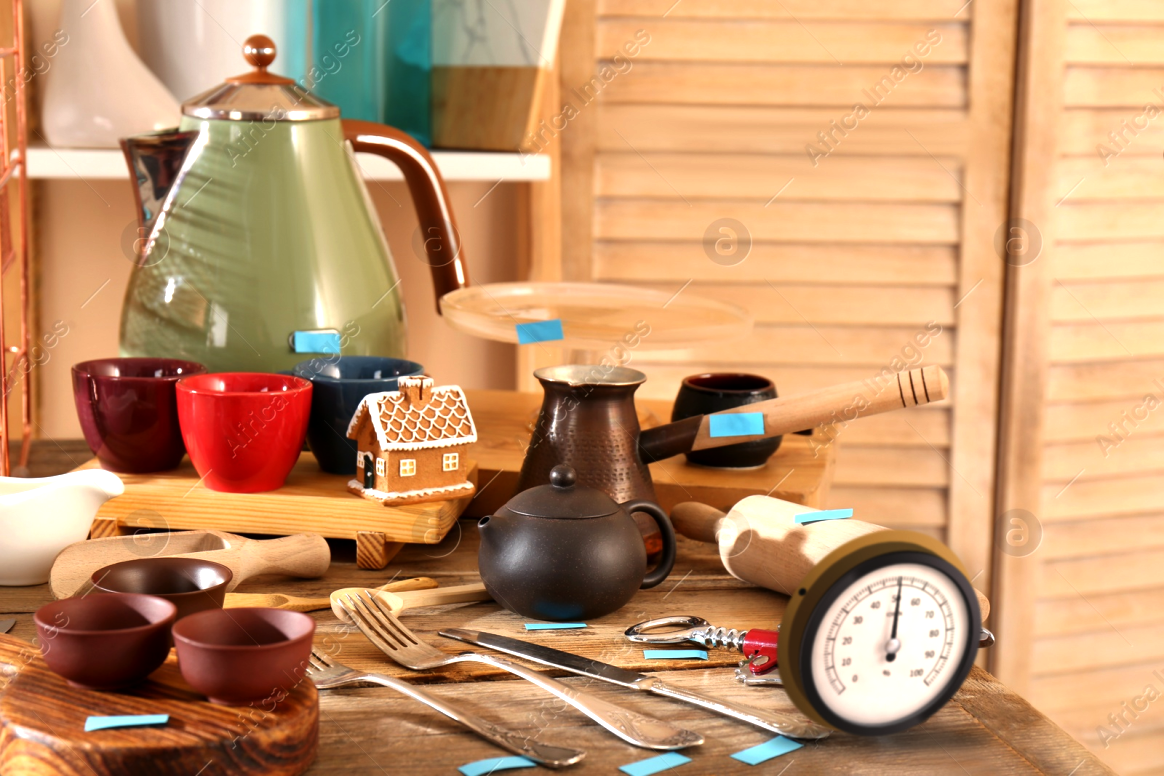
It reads 50; %
